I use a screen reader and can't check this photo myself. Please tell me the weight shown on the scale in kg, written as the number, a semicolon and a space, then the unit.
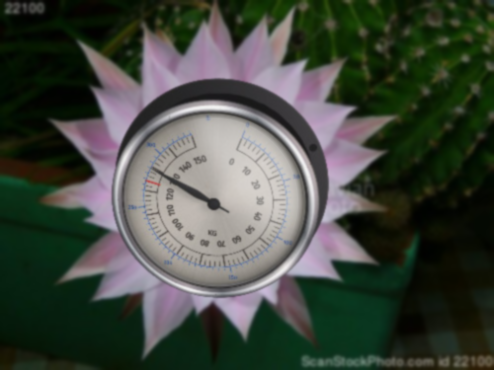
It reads 130; kg
